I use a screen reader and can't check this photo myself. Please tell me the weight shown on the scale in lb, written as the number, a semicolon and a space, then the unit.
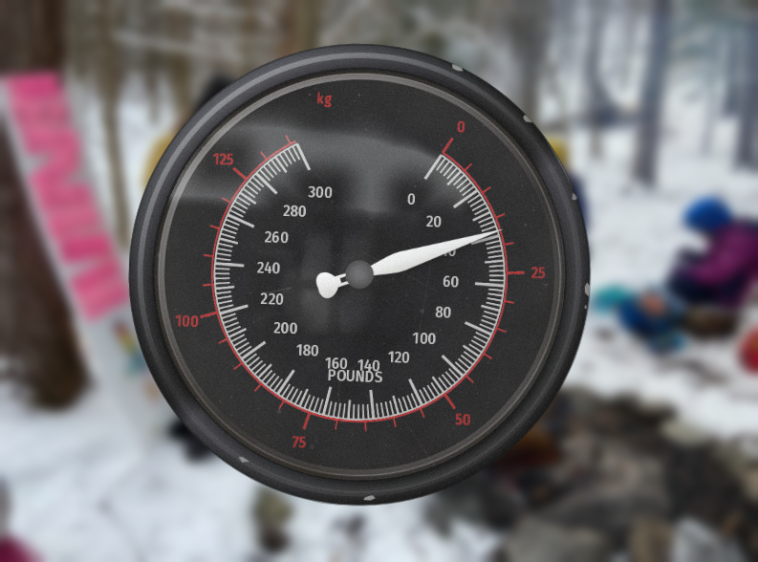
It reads 38; lb
